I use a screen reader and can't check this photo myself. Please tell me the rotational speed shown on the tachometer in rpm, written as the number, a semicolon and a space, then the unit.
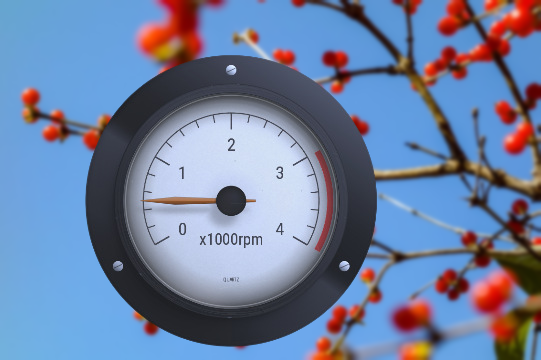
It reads 500; rpm
